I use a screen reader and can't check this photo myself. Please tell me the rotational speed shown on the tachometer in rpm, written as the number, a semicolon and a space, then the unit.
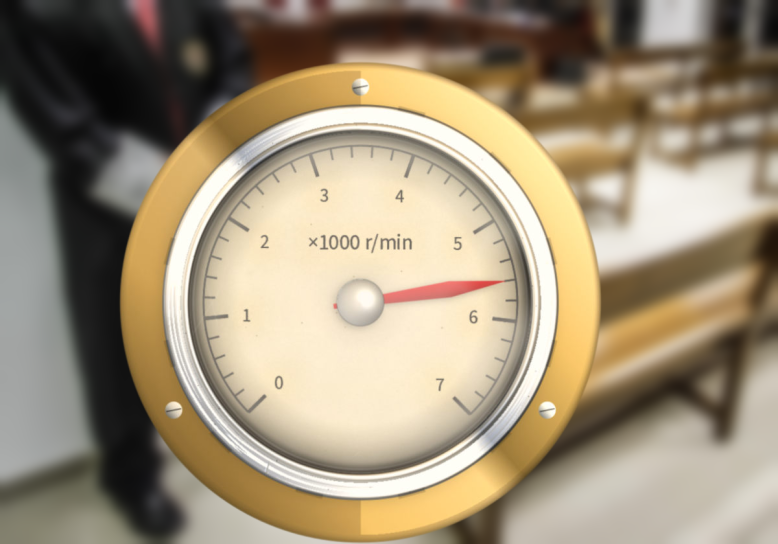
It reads 5600; rpm
